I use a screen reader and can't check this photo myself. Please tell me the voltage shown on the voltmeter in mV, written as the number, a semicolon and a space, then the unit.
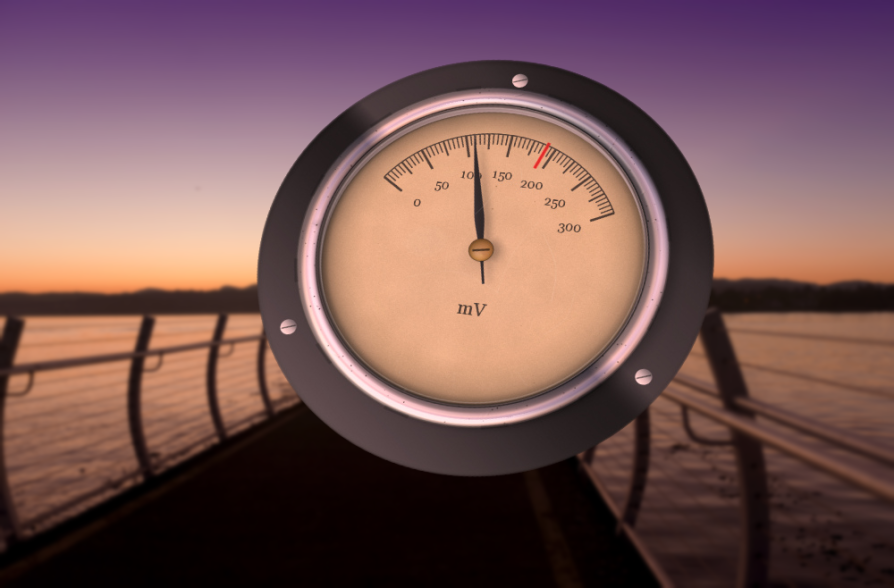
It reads 110; mV
